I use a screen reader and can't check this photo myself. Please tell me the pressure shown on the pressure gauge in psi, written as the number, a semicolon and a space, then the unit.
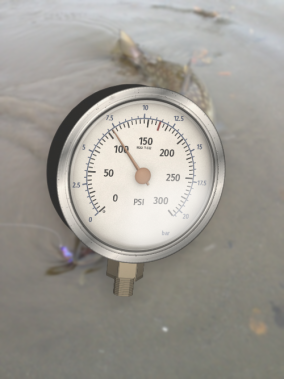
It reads 105; psi
